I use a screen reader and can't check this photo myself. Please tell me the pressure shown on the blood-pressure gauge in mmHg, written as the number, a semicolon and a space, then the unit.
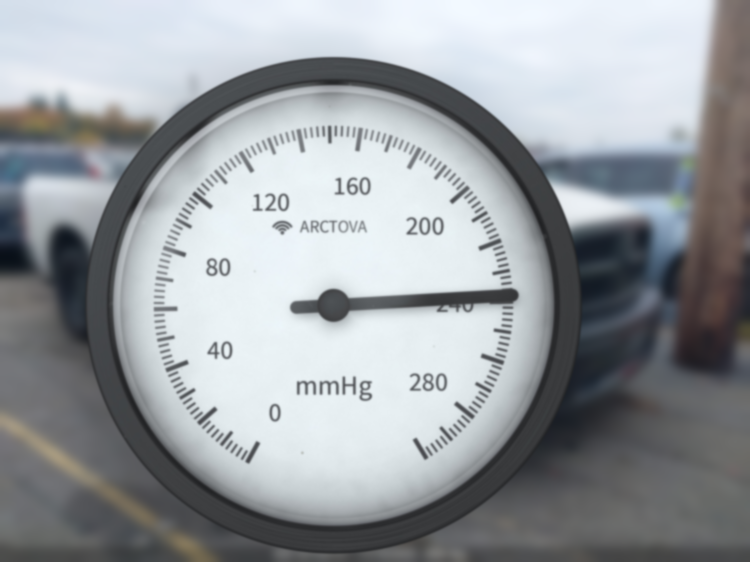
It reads 238; mmHg
